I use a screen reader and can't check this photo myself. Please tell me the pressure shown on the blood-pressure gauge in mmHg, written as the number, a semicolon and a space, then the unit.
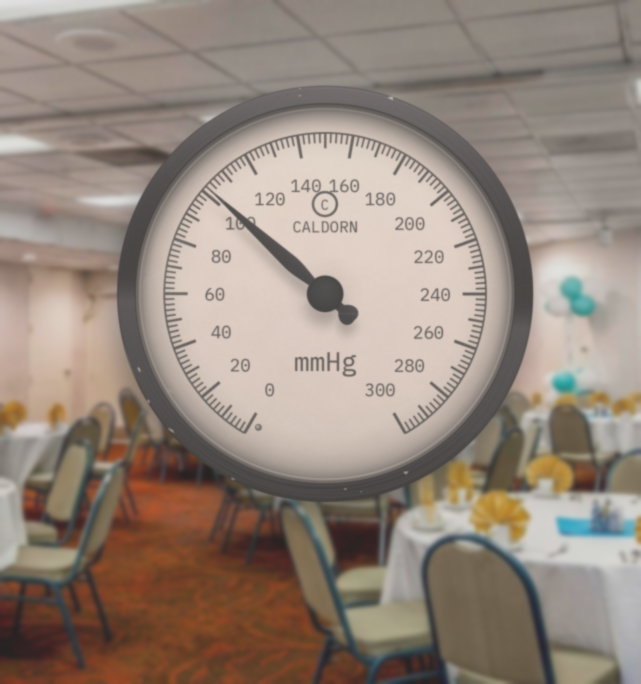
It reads 102; mmHg
